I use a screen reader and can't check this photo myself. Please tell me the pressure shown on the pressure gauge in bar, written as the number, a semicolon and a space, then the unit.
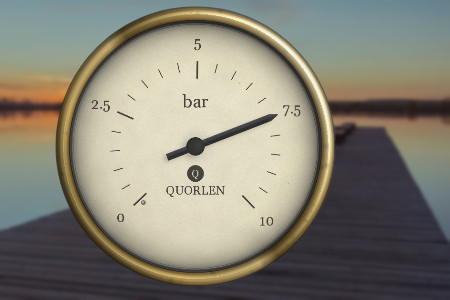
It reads 7.5; bar
